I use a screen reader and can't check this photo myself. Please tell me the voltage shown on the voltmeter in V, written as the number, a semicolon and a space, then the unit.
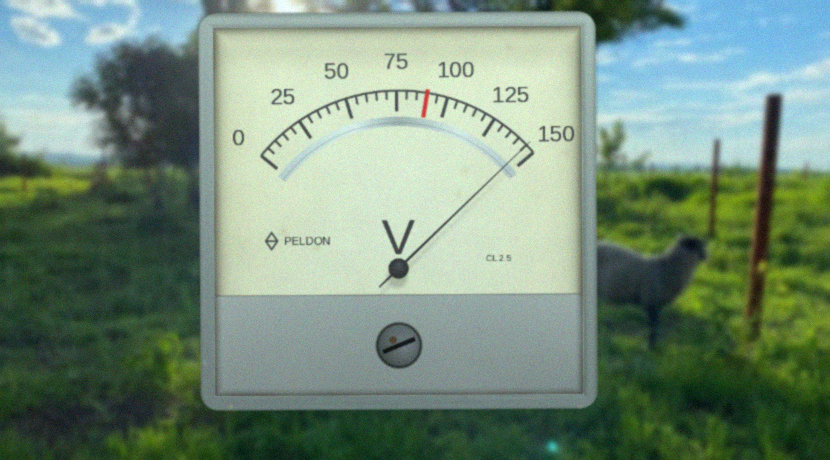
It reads 145; V
